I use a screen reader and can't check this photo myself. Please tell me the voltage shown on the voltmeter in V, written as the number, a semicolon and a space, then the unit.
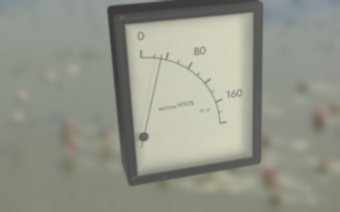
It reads 30; V
